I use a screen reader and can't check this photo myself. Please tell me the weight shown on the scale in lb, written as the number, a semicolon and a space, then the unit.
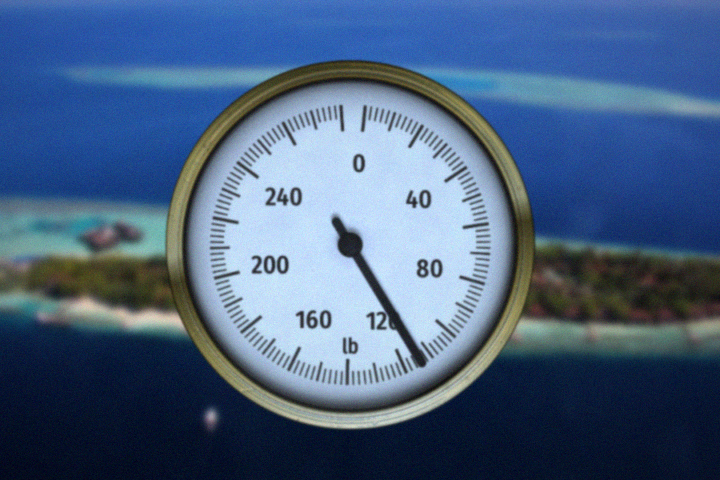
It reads 114; lb
